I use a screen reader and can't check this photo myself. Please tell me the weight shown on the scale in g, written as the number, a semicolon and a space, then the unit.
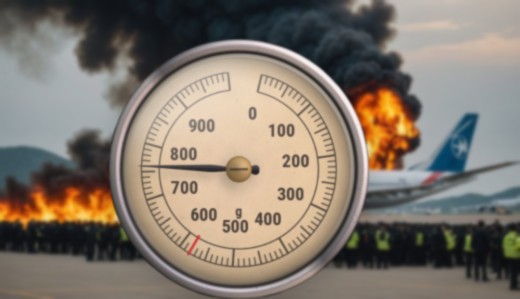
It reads 760; g
